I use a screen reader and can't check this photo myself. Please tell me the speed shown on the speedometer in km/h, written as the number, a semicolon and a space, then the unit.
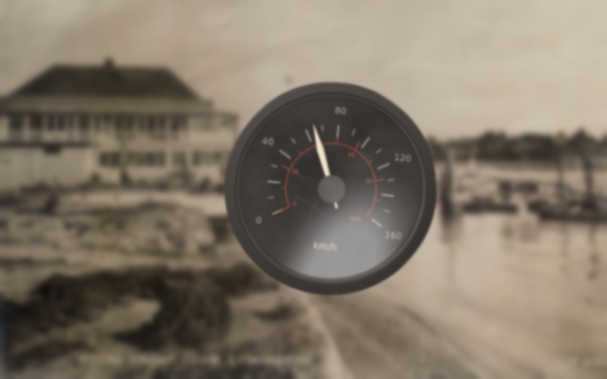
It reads 65; km/h
